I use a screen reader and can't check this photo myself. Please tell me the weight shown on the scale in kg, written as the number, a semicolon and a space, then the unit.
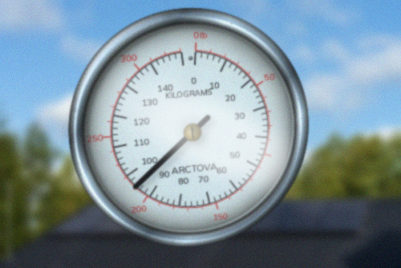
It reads 96; kg
